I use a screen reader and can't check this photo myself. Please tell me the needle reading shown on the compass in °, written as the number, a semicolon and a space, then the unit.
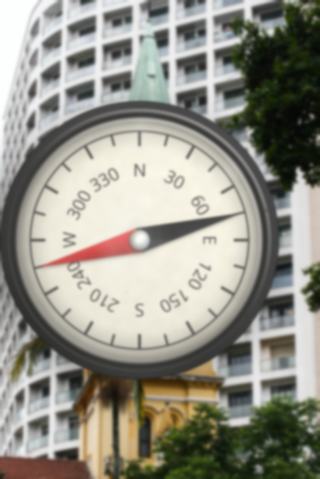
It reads 255; °
